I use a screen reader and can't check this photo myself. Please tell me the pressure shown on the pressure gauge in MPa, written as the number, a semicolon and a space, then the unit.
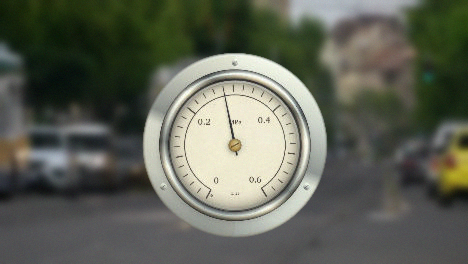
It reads 0.28; MPa
